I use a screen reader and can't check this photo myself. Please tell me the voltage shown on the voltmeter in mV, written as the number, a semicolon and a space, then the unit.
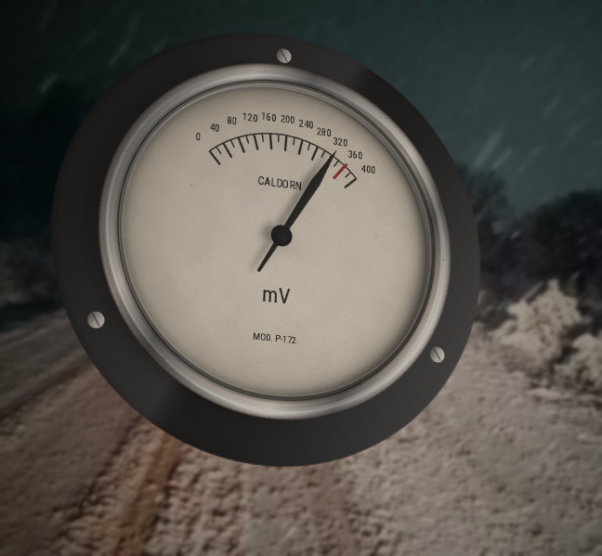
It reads 320; mV
